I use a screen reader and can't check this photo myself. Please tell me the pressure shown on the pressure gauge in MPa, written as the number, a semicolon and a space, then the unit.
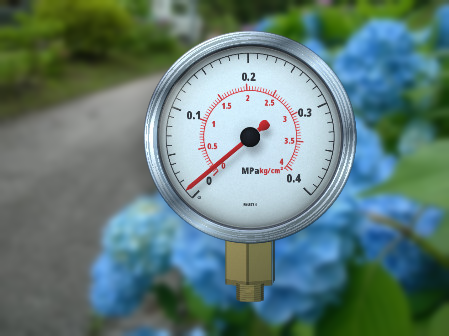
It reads 0.01; MPa
